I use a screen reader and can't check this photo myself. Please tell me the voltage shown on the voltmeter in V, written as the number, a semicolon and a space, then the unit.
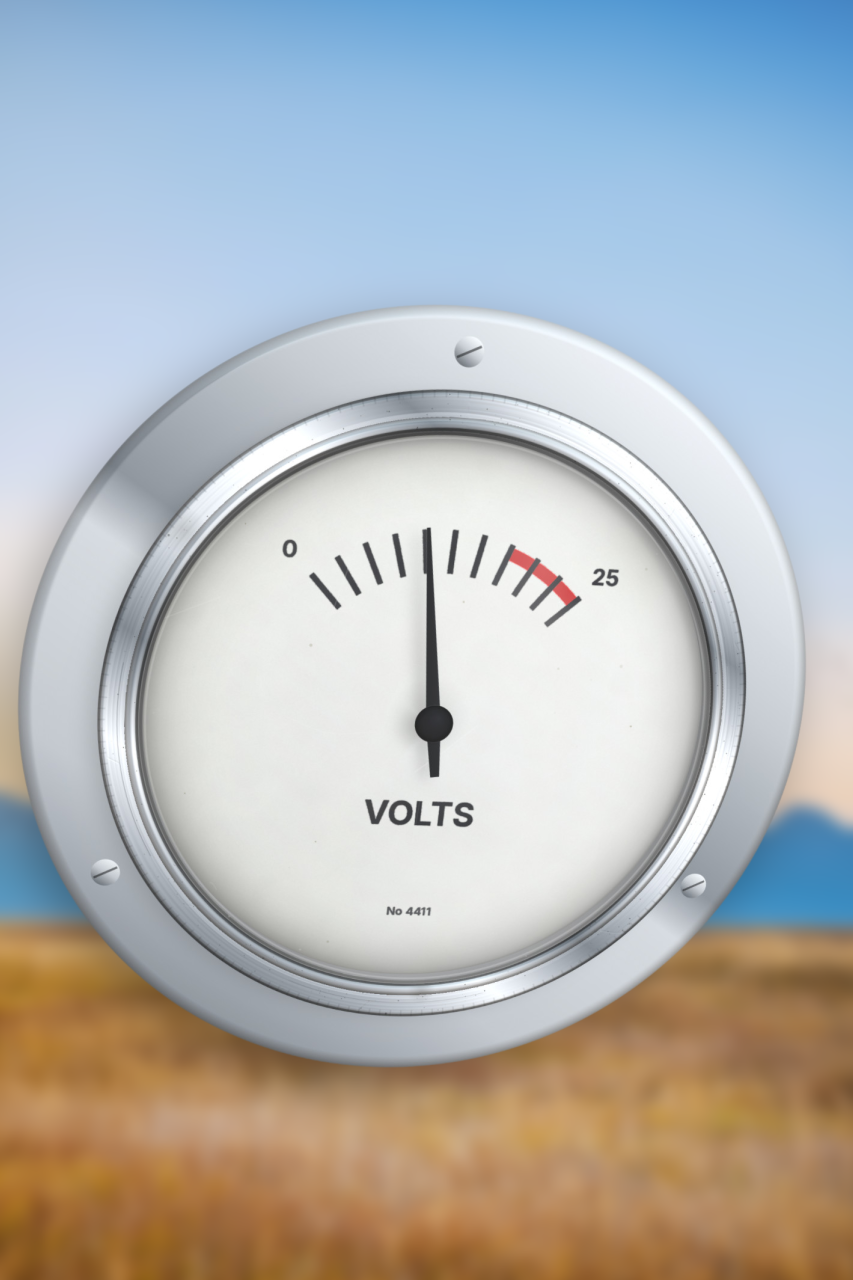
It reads 10; V
